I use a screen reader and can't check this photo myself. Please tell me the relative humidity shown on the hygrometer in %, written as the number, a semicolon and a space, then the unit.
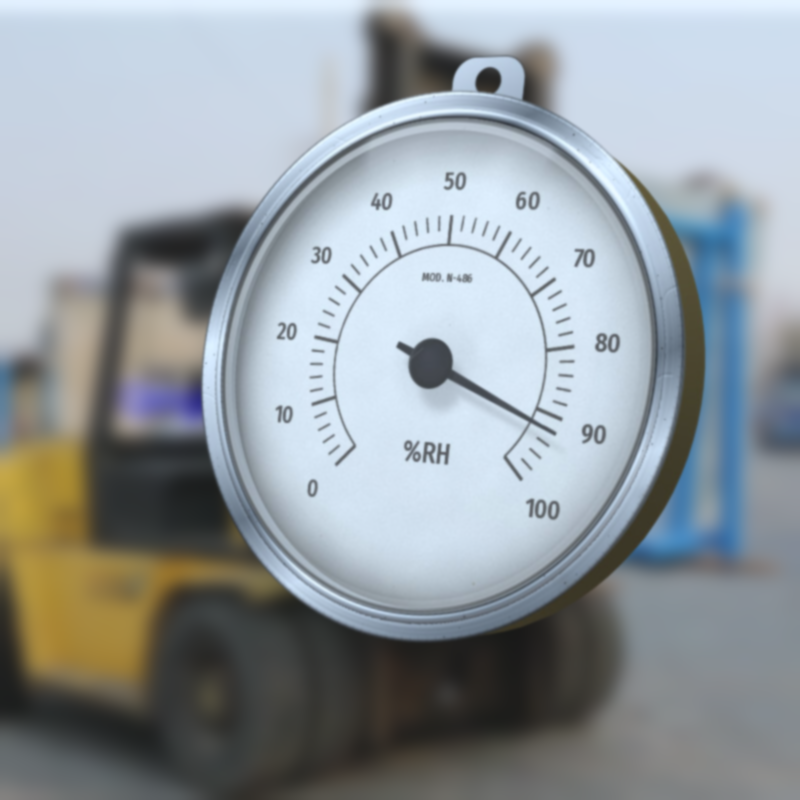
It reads 92; %
